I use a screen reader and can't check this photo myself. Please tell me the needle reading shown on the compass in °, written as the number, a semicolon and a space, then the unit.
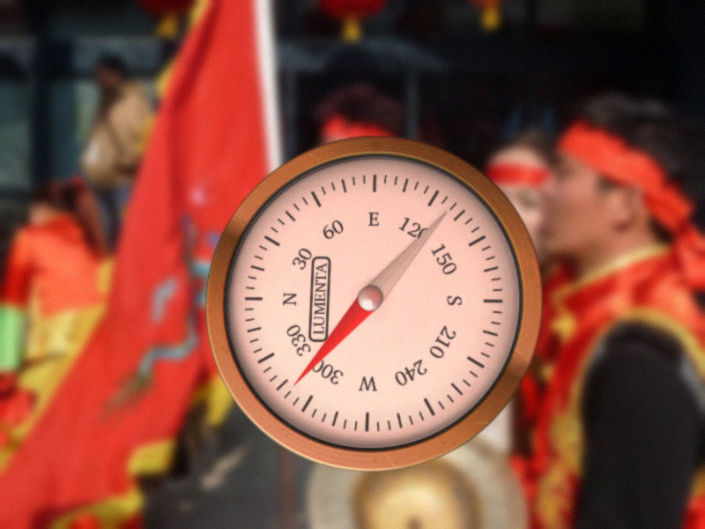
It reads 310; °
